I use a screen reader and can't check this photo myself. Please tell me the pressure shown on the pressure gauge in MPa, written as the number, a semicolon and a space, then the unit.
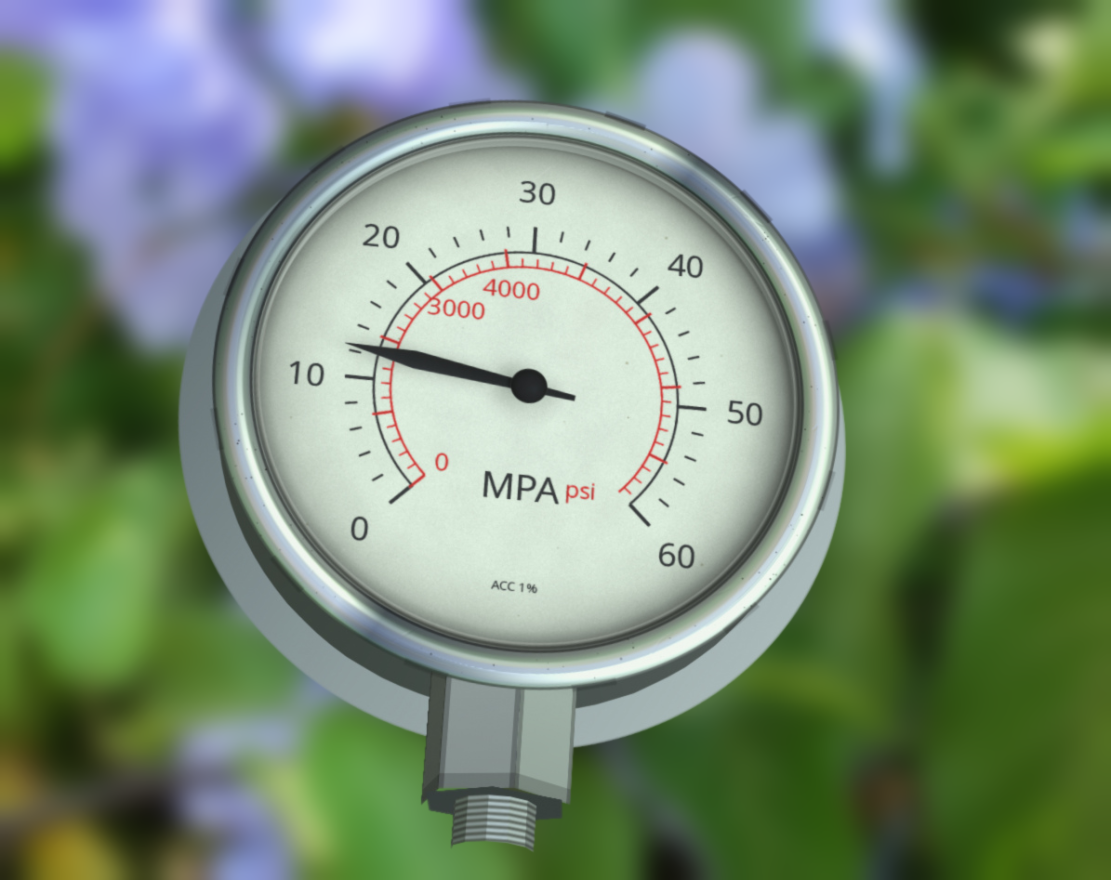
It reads 12; MPa
